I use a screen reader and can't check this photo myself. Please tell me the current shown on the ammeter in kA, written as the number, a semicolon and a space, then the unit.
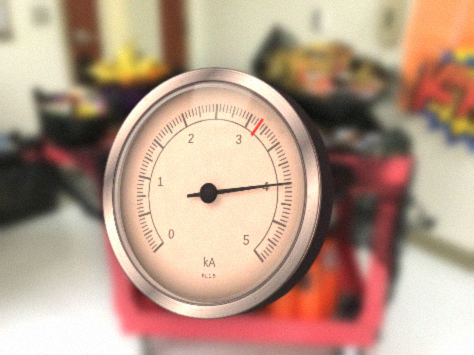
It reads 4; kA
